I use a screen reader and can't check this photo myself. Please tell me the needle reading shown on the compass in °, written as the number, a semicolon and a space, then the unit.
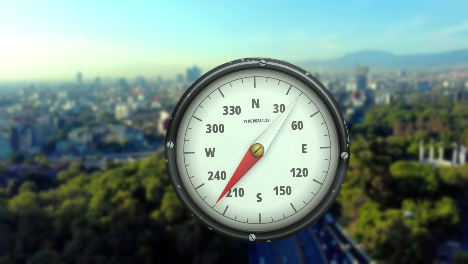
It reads 220; °
